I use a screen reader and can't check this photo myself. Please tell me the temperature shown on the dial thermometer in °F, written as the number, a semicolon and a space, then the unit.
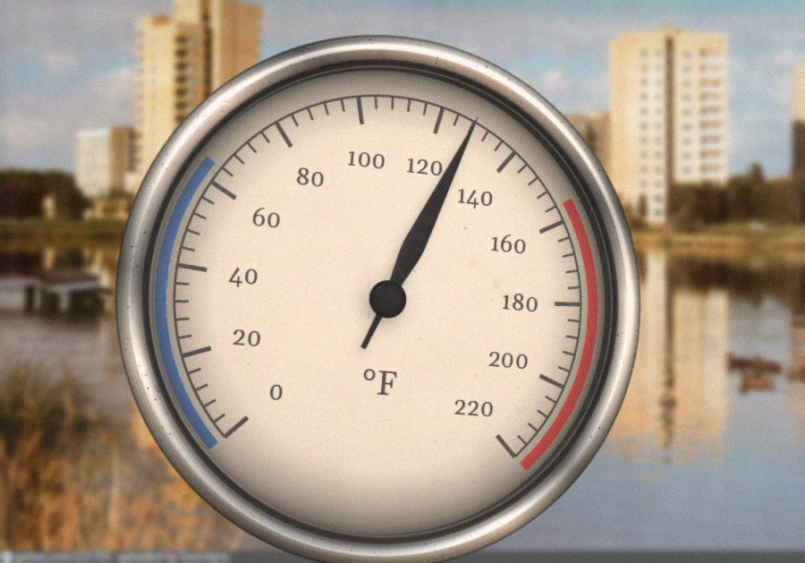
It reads 128; °F
